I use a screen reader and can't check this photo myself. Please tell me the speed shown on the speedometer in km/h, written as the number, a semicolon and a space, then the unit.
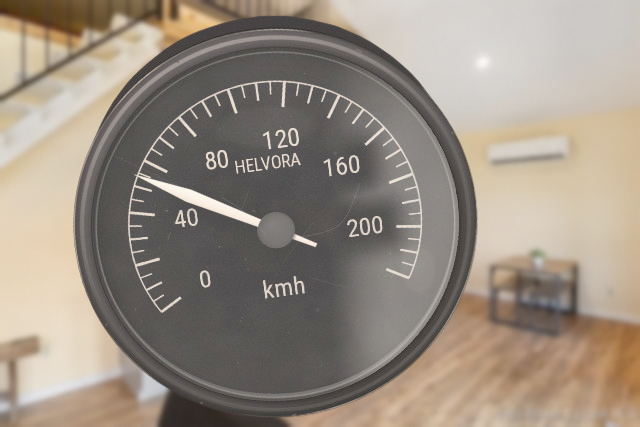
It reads 55; km/h
